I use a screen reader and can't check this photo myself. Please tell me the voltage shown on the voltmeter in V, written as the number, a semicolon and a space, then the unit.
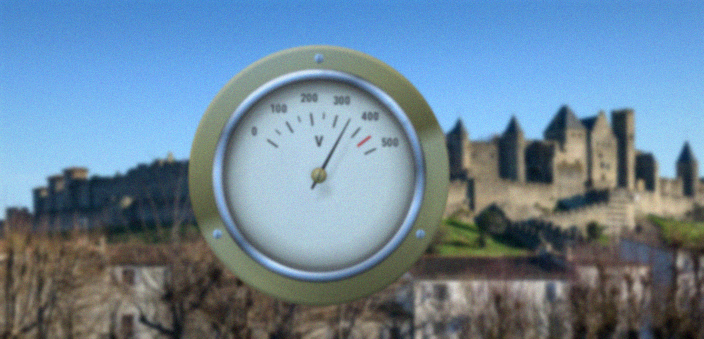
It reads 350; V
